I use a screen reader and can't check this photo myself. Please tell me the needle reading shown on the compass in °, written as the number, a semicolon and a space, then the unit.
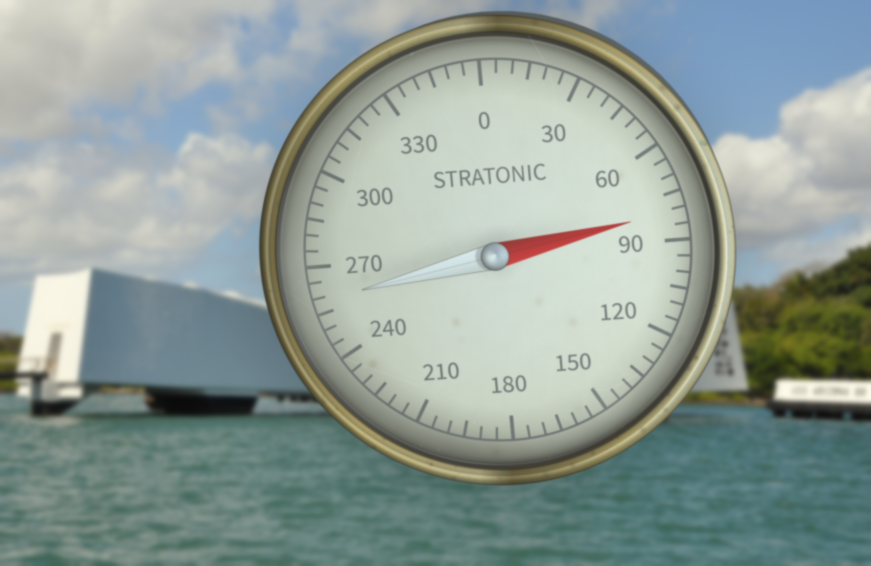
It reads 80; °
